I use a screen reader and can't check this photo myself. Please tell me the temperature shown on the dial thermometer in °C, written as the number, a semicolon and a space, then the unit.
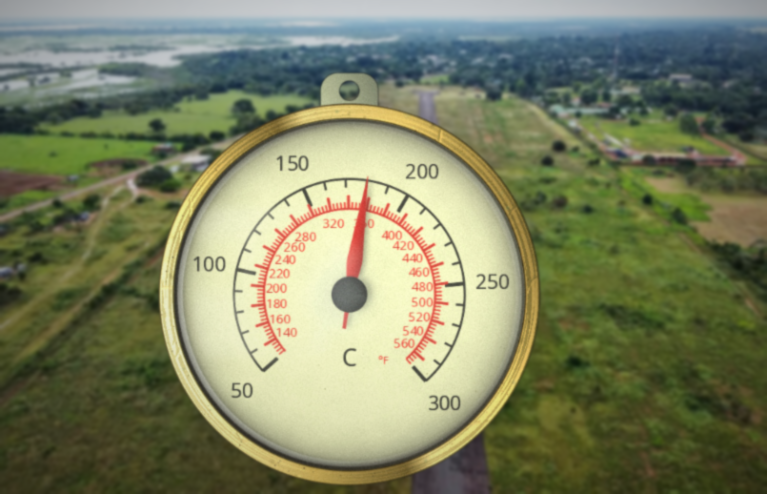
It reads 180; °C
